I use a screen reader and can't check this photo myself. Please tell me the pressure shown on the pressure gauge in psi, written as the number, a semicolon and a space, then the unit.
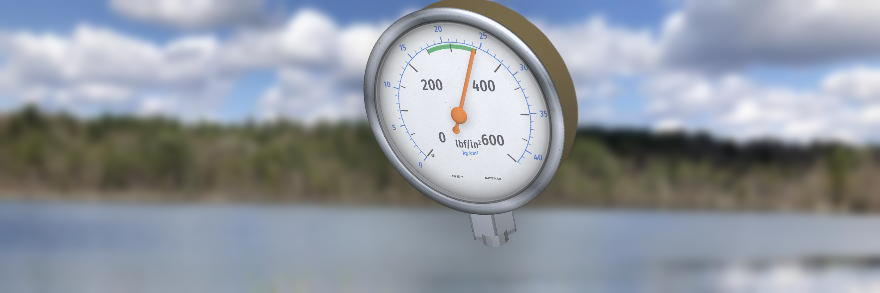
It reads 350; psi
